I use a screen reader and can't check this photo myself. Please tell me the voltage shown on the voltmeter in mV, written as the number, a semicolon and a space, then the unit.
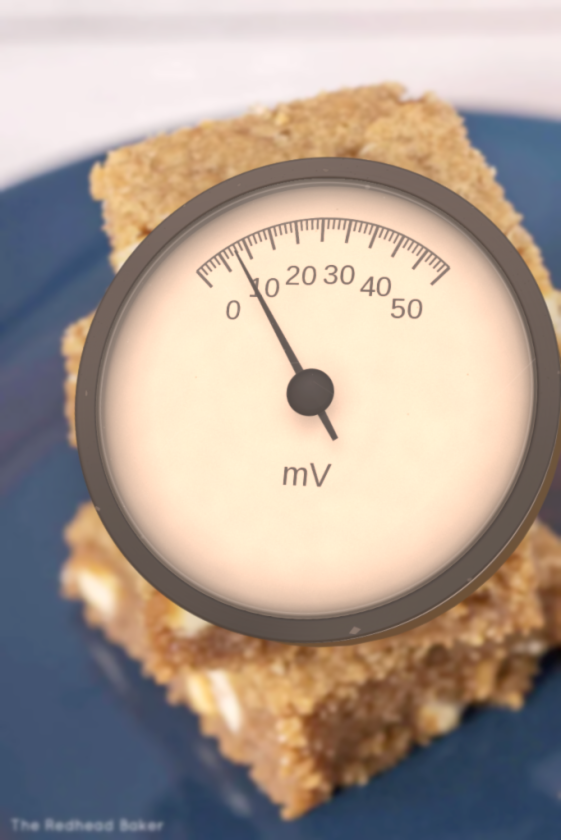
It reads 8; mV
